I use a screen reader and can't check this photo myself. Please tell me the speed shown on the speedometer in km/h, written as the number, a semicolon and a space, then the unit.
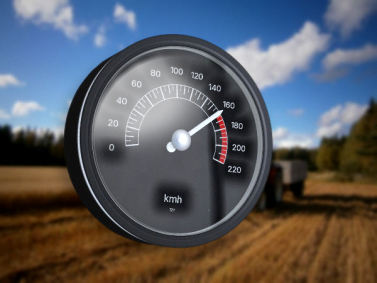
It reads 160; km/h
